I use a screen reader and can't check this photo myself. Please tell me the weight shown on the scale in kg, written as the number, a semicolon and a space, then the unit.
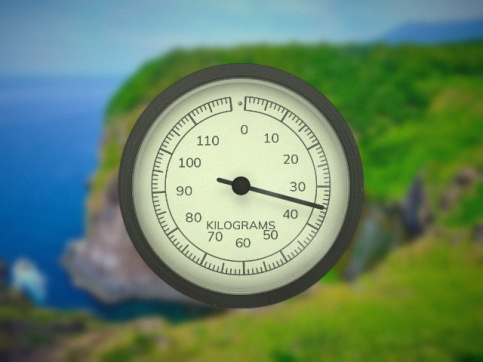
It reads 35; kg
